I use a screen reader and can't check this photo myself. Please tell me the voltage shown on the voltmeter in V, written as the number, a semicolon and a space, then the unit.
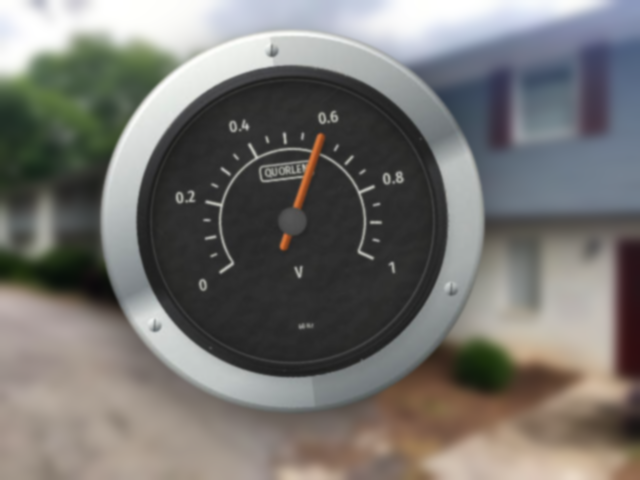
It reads 0.6; V
